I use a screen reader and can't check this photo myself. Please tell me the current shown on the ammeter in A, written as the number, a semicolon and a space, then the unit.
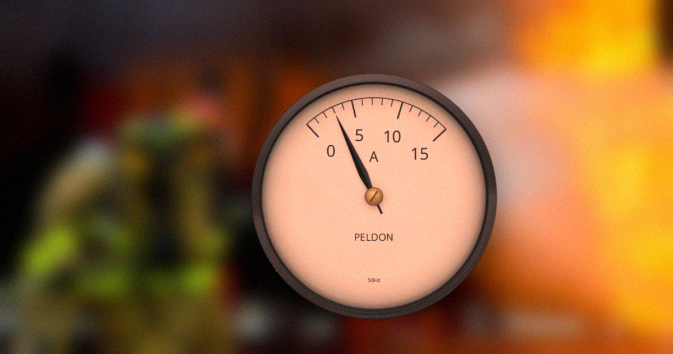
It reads 3; A
